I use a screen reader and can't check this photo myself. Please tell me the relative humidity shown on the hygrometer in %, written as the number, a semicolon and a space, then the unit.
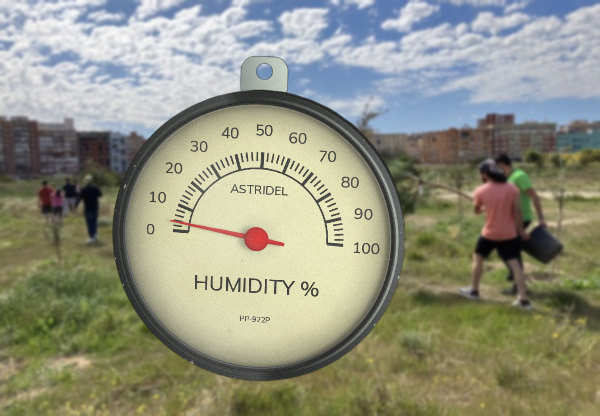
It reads 4; %
